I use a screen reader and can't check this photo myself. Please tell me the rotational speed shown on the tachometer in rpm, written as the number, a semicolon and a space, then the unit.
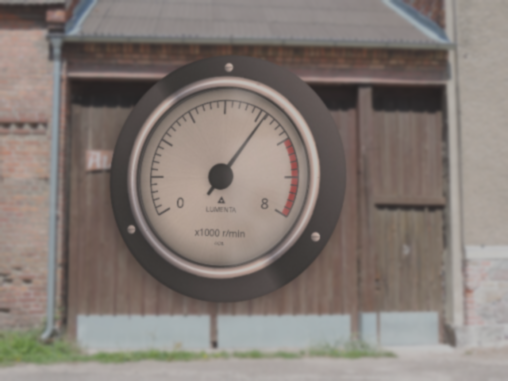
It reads 5200; rpm
